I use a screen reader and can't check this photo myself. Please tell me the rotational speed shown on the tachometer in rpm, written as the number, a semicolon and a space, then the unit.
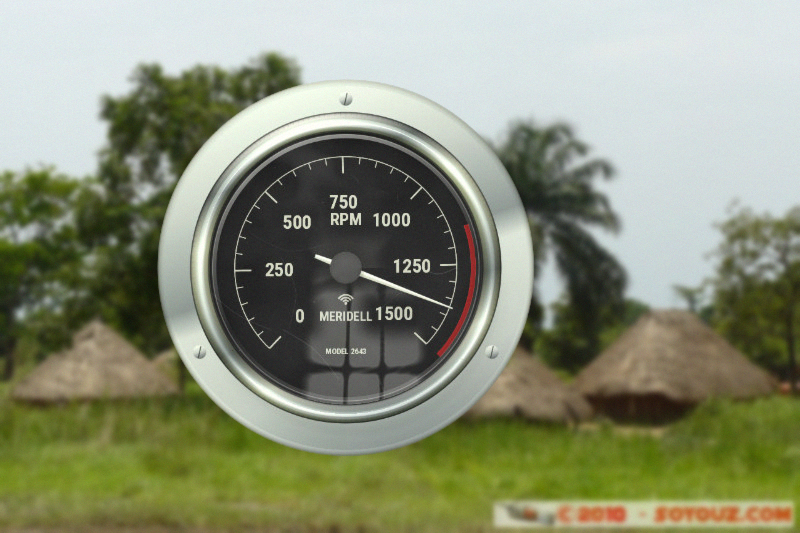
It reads 1375; rpm
